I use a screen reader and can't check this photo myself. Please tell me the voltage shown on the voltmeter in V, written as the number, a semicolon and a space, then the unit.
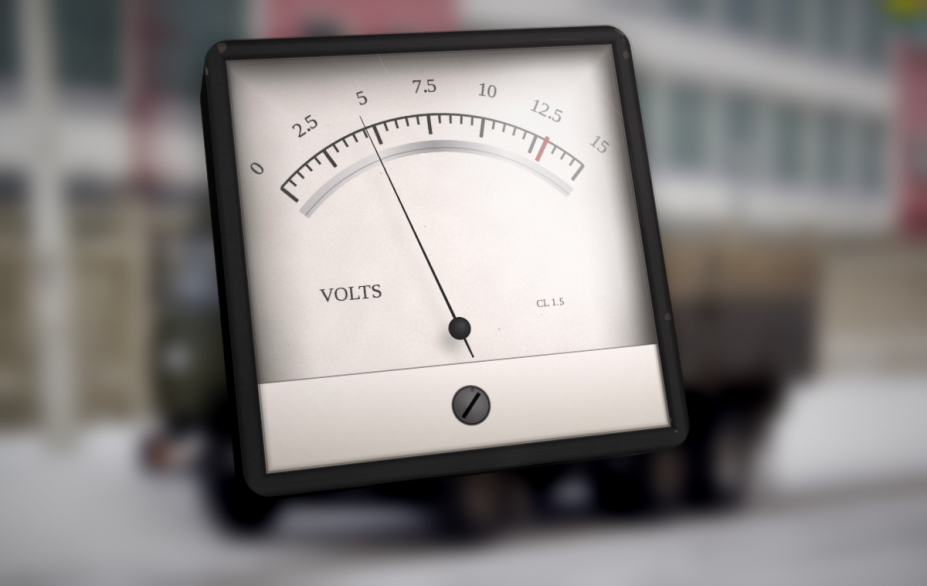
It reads 4.5; V
